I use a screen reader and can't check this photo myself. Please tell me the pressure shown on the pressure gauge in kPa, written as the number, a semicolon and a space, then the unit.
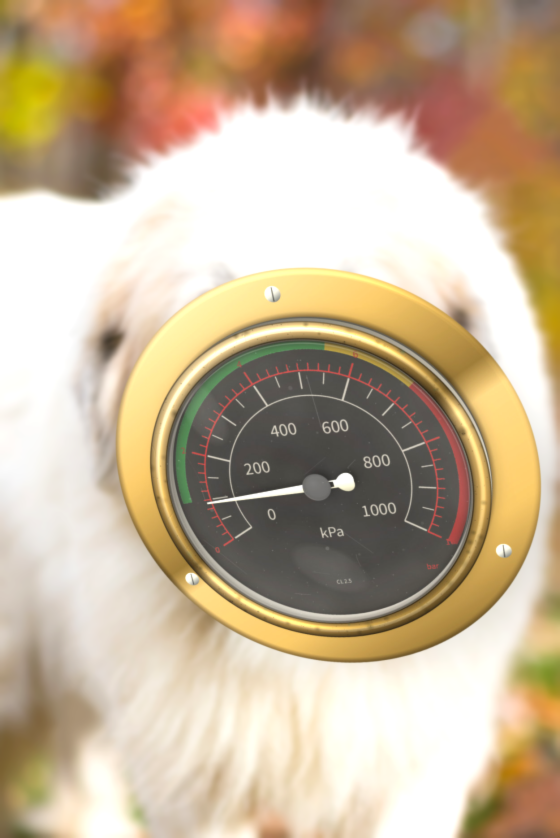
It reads 100; kPa
